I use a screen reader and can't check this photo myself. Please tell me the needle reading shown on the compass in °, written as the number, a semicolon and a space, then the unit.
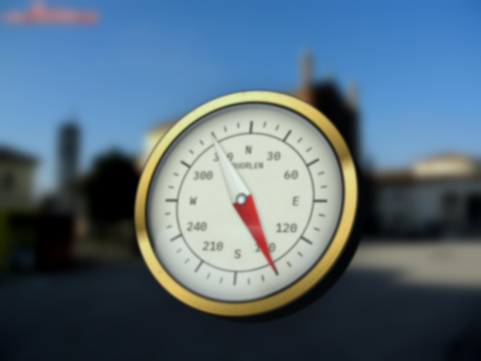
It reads 150; °
